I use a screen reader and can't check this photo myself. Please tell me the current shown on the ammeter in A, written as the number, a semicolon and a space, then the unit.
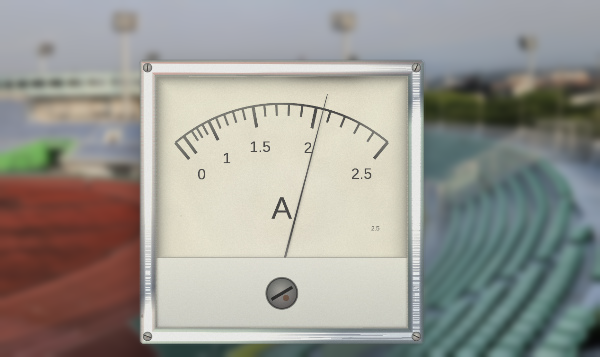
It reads 2.05; A
